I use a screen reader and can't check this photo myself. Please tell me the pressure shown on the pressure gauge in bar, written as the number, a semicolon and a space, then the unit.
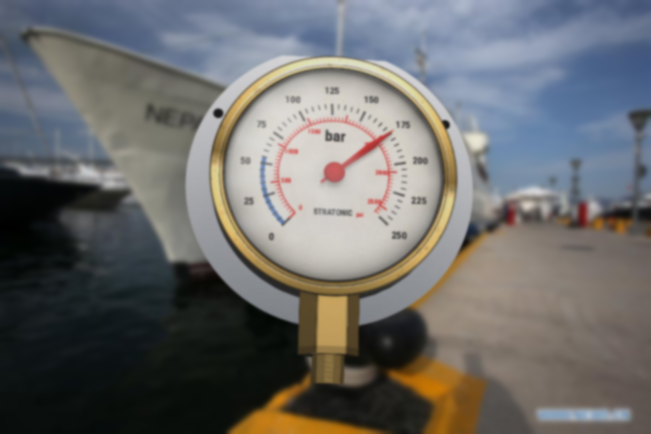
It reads 175; bar
